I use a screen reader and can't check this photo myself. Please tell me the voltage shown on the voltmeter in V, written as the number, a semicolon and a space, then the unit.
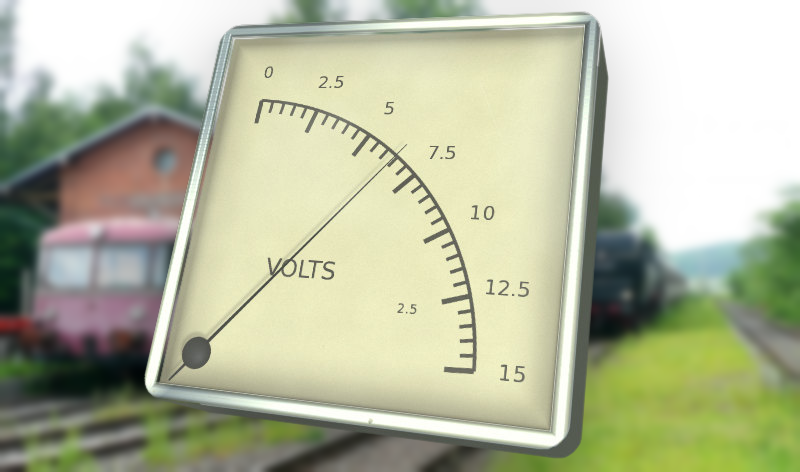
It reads 6.5; V
